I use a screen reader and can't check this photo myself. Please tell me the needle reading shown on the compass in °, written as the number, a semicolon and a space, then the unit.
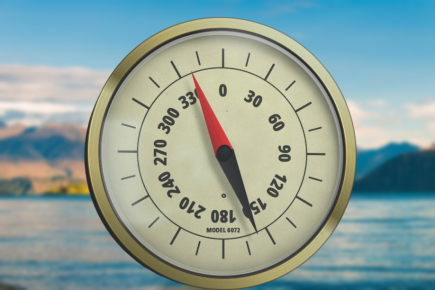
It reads 337.5; °
